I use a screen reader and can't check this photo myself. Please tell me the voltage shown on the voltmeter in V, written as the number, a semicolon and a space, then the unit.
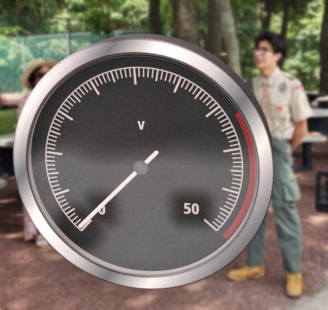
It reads 0.5; V
